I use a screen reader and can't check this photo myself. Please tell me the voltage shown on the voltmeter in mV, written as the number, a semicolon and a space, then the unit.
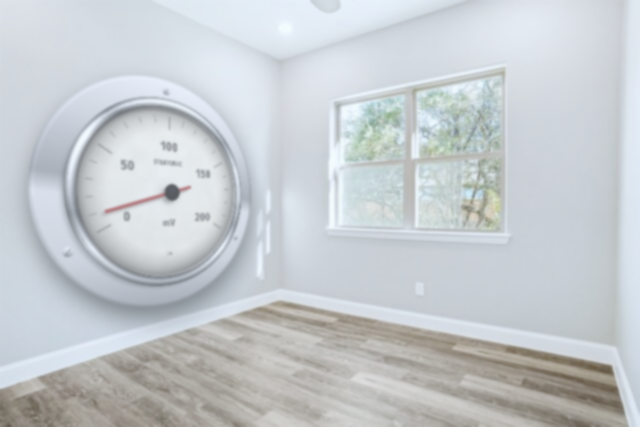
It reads 10; mV
